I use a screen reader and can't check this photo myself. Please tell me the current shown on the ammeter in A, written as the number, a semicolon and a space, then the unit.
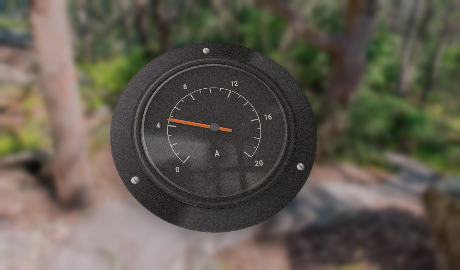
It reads 4.5; A
